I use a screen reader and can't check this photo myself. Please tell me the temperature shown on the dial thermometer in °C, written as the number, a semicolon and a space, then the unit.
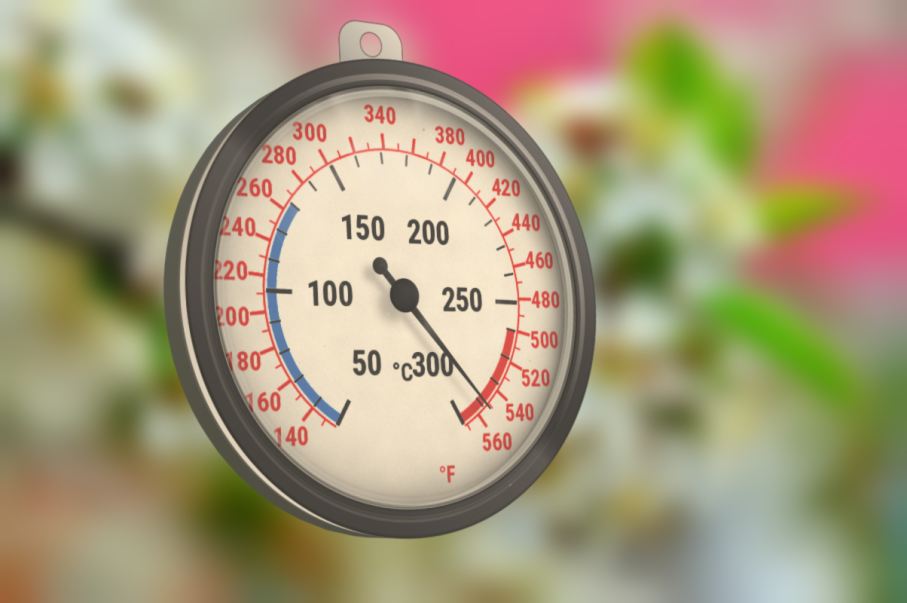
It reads 290; °C
